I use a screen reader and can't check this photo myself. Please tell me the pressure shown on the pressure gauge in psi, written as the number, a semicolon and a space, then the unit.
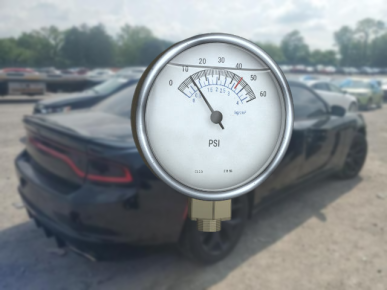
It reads 10; psi
